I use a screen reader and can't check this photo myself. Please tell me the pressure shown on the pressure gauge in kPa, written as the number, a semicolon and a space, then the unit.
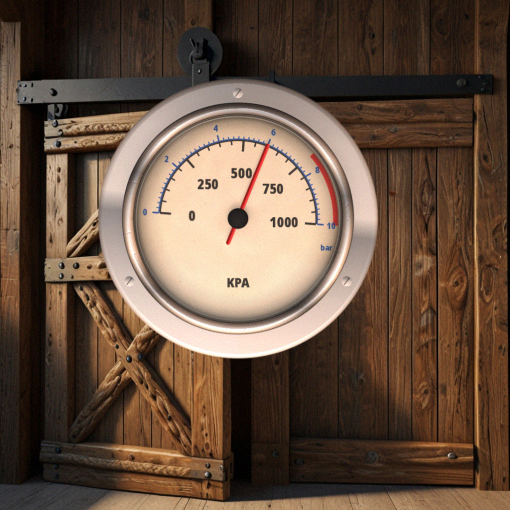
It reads 600; kPa
